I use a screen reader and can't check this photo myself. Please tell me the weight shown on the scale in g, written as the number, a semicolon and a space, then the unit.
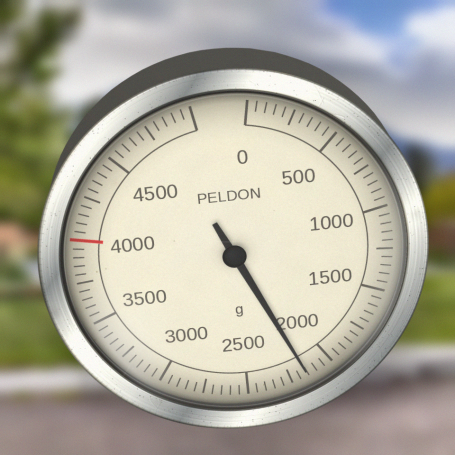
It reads 2150; g
